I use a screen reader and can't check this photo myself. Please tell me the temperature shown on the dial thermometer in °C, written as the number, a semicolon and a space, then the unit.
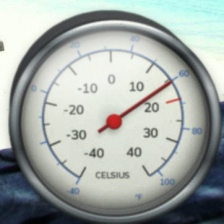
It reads 15; °C
